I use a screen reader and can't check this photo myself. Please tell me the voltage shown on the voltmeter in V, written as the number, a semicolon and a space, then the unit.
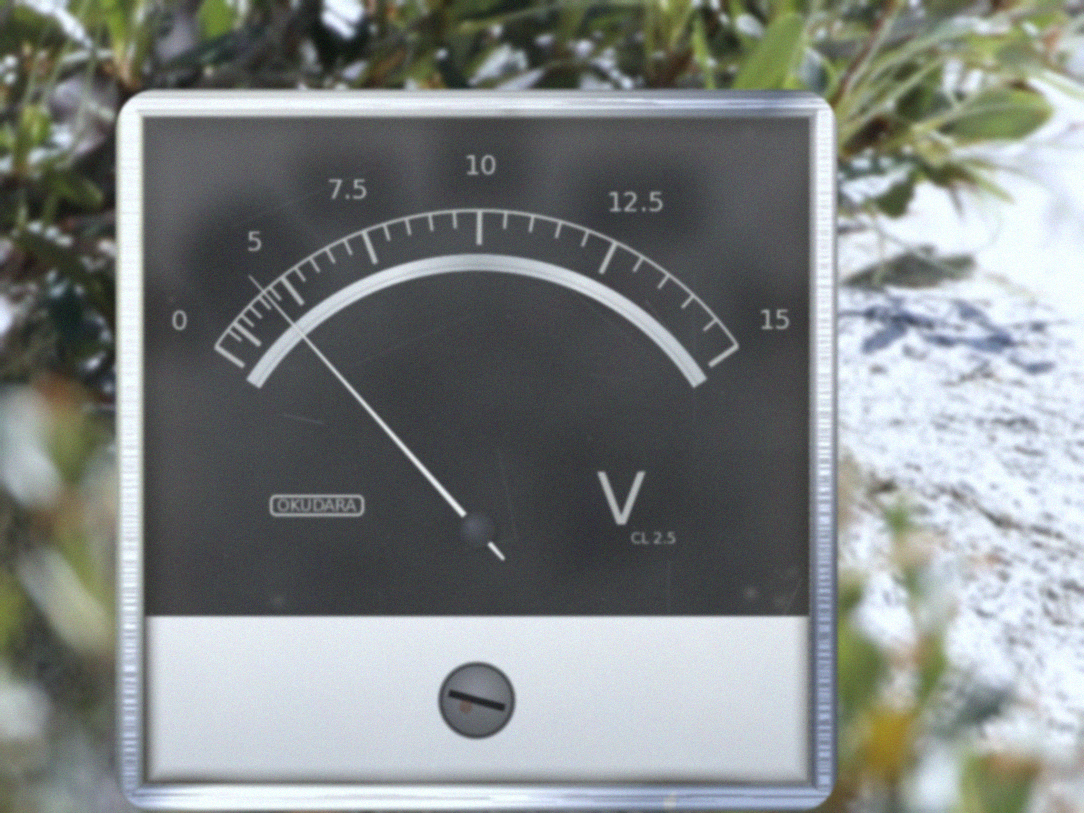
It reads 4.25; V
